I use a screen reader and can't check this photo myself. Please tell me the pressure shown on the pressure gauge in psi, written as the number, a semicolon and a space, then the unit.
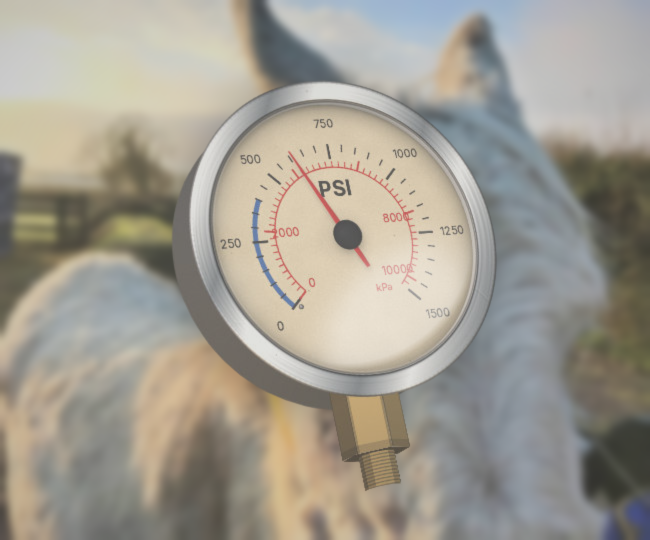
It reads 600; psi
